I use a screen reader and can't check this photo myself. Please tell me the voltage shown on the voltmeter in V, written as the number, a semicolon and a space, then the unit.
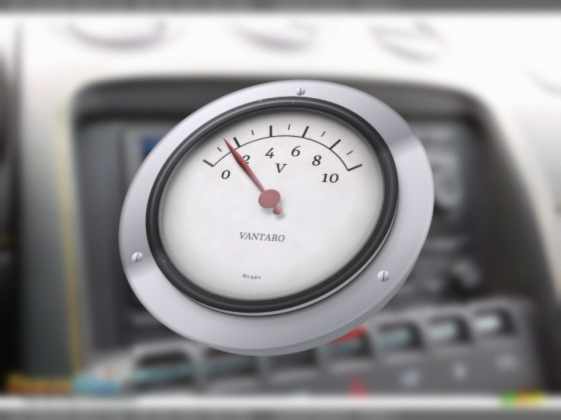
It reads 1.5; V
